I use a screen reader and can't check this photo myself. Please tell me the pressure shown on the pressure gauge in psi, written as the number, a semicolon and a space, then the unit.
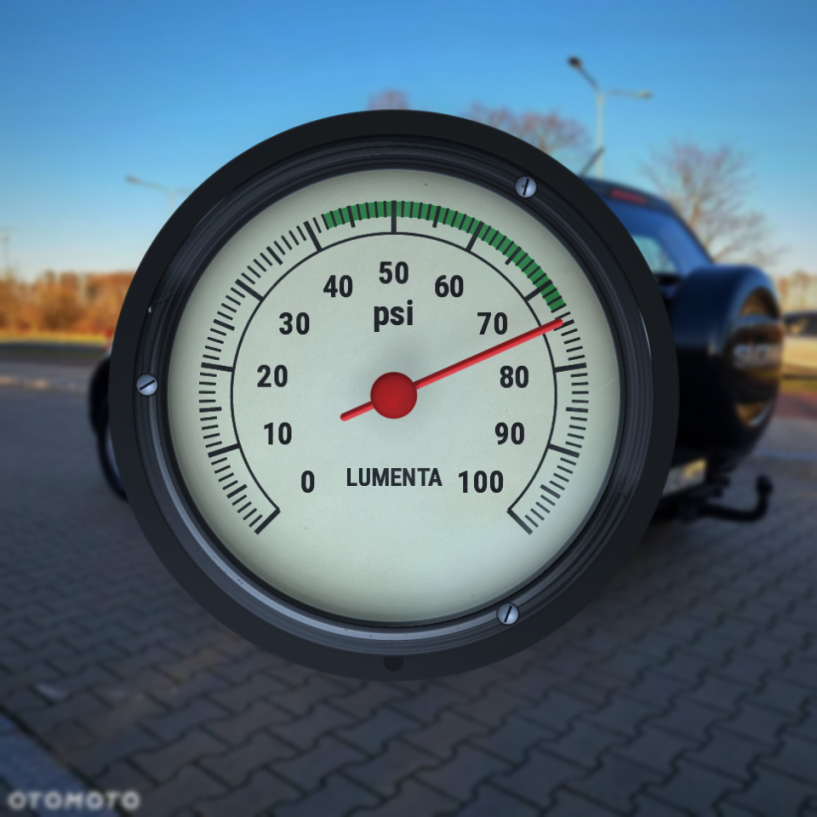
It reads 74.5; psi
